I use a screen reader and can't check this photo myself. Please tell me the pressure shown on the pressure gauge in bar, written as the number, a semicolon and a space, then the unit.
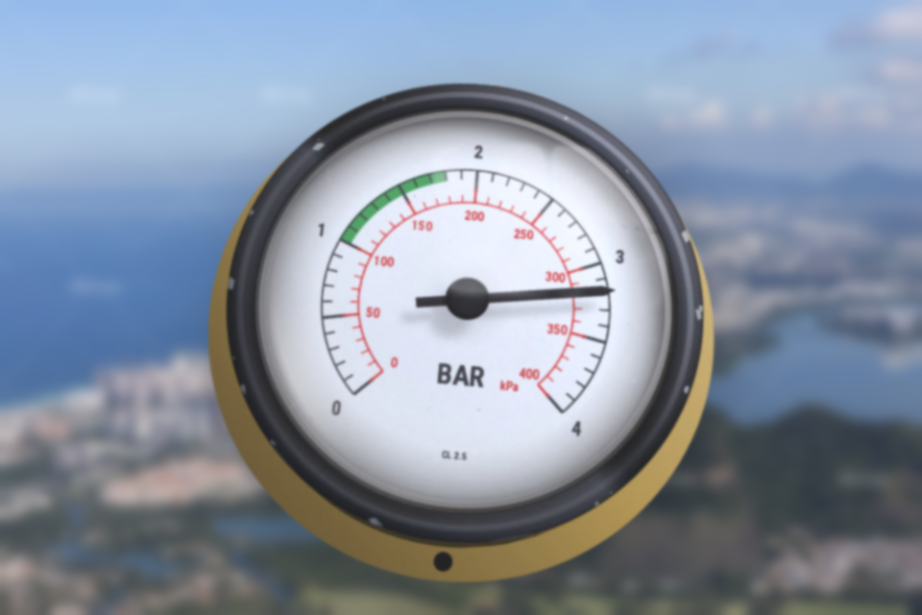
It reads 3.2; bar
